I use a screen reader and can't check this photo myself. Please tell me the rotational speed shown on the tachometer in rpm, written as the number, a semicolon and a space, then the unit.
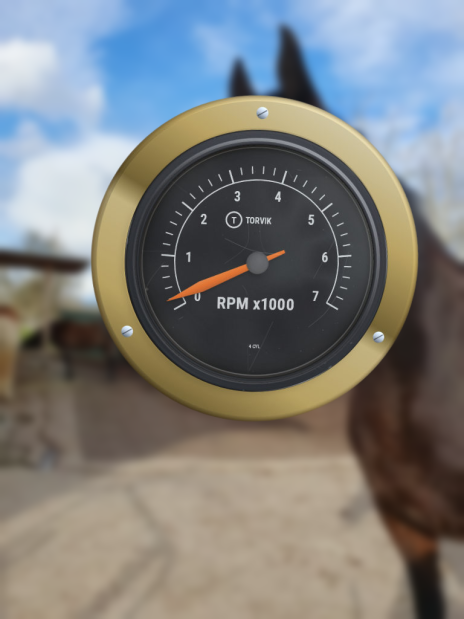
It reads 200; rpm
